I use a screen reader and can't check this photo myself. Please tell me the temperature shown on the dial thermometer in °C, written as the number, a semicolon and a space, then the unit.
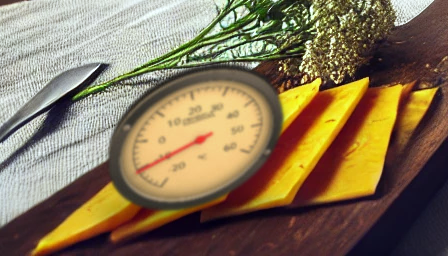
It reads -10; °C
